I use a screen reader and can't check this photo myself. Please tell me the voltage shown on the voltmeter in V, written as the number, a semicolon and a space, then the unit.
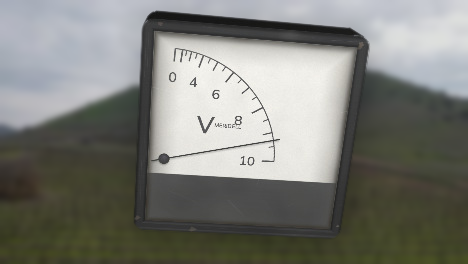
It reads 9.25; V
